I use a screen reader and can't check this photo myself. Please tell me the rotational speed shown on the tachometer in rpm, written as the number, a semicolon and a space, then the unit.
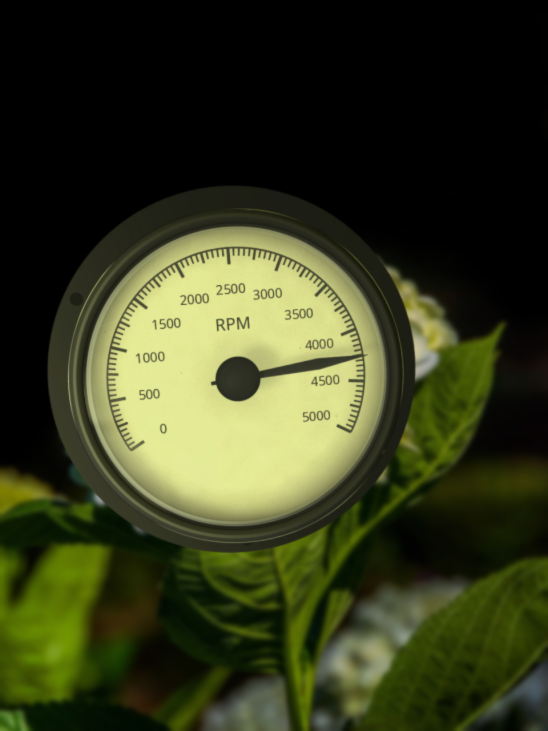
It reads 4250; rpm
